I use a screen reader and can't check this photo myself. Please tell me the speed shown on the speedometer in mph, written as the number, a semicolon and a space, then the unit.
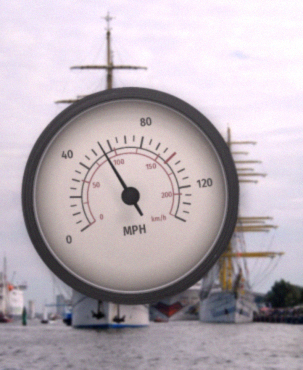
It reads 55; mph
